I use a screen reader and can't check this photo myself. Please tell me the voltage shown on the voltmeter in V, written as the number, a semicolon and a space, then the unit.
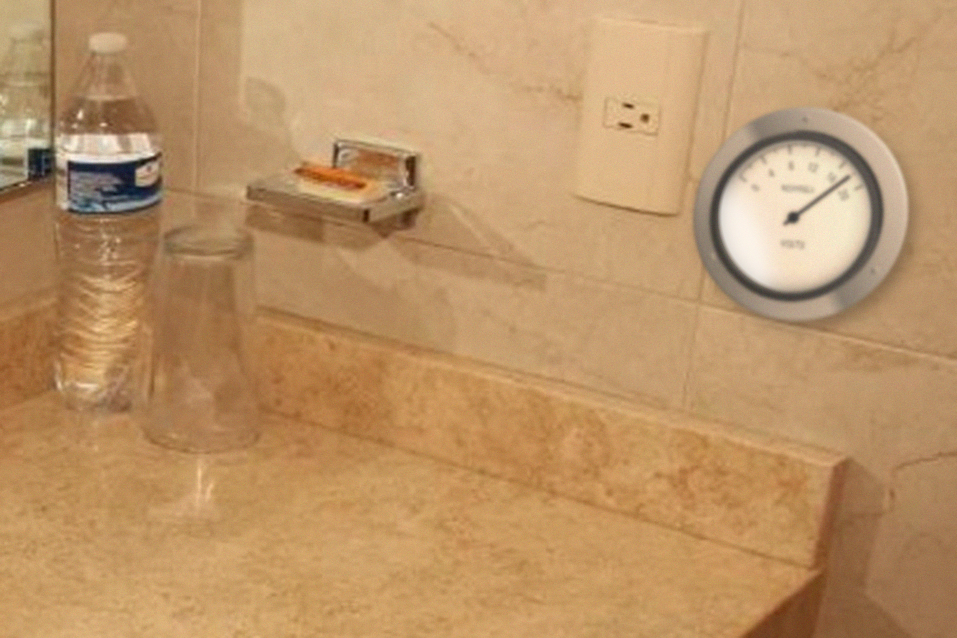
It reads 18; V
